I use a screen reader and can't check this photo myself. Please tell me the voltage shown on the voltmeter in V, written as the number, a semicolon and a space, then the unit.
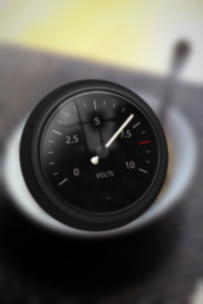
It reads 7; V
